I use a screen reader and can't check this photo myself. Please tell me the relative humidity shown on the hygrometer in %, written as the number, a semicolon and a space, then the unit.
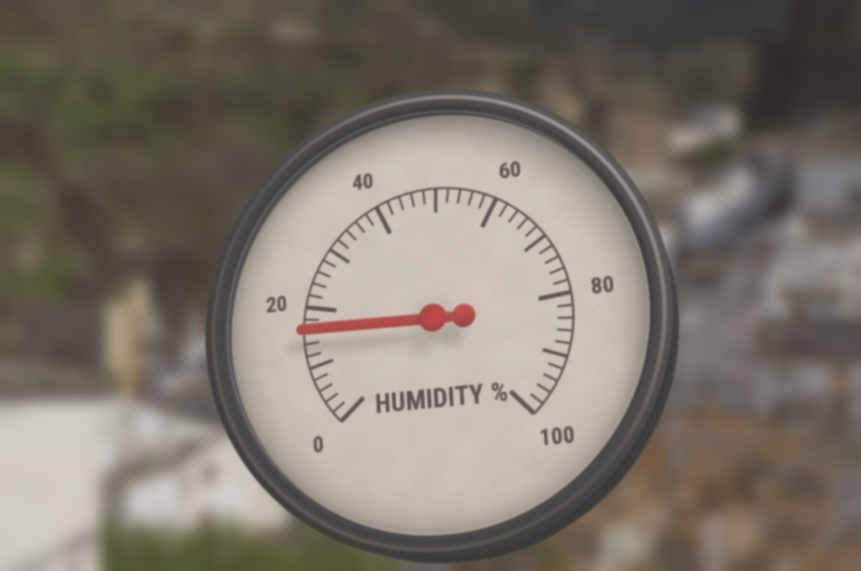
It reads 16; %
